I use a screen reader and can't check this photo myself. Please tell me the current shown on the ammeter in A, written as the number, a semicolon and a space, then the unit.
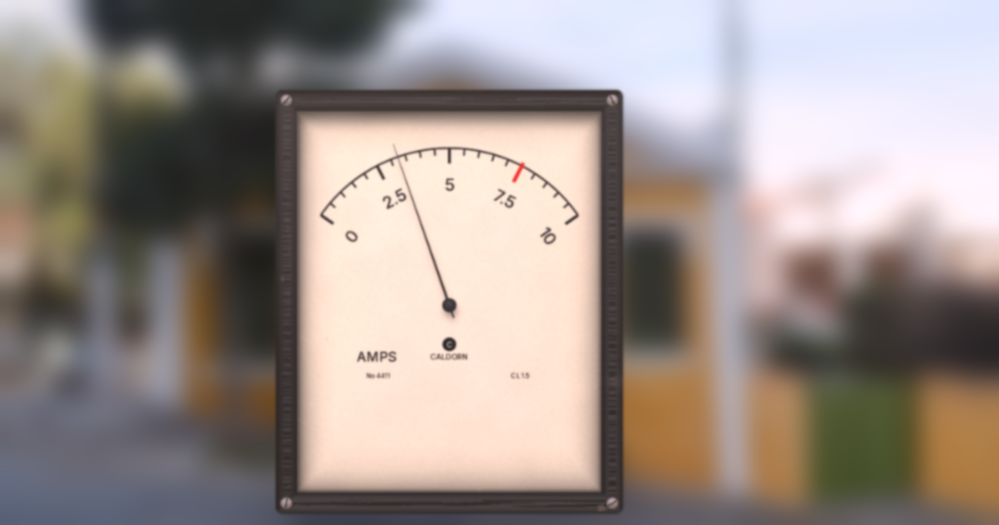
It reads 3.25; A
